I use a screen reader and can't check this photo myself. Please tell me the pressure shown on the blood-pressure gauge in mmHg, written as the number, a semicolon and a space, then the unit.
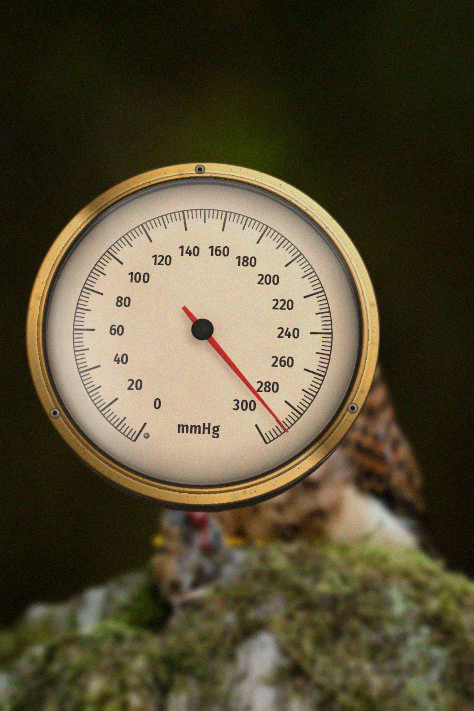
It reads 290; mmHg
